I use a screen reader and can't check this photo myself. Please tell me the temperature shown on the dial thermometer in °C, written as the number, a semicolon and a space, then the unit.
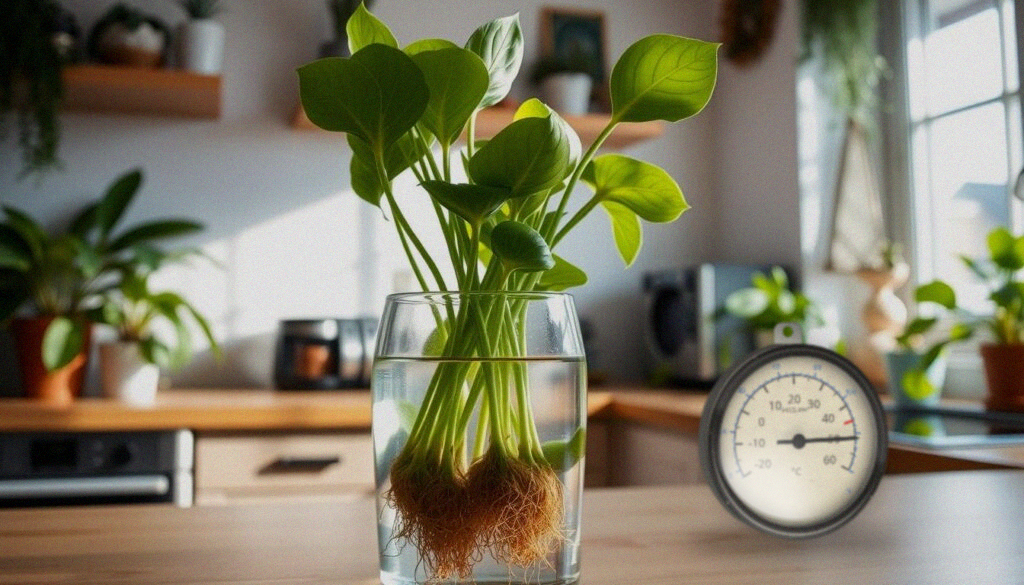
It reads 50; °C
